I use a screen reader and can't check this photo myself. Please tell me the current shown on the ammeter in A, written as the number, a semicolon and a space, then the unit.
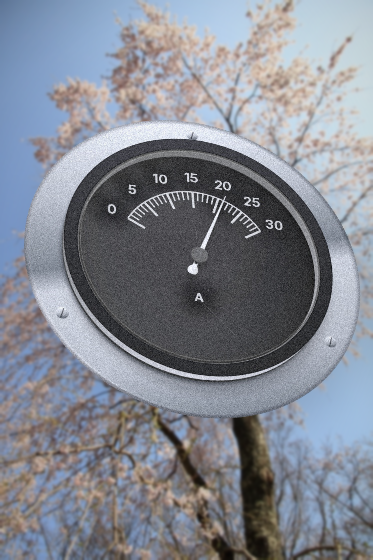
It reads 21; A
